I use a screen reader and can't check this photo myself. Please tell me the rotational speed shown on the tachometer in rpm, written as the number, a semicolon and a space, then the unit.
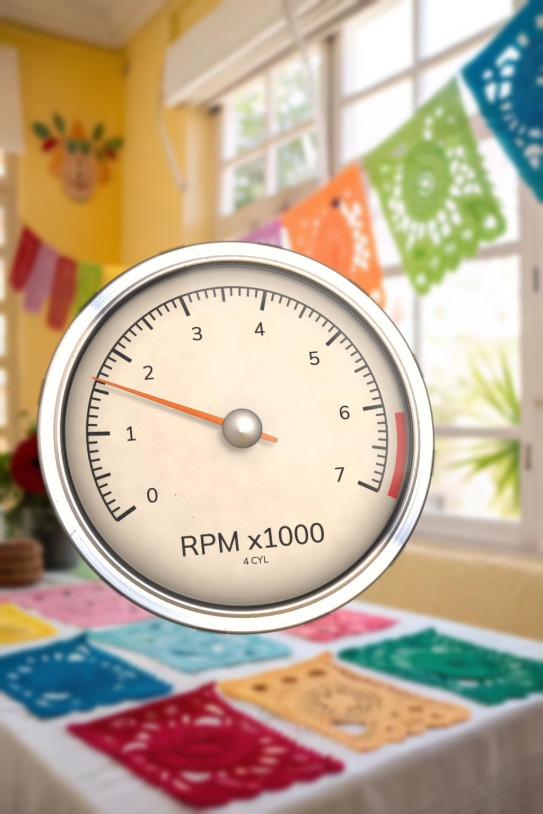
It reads 1600; rpm
